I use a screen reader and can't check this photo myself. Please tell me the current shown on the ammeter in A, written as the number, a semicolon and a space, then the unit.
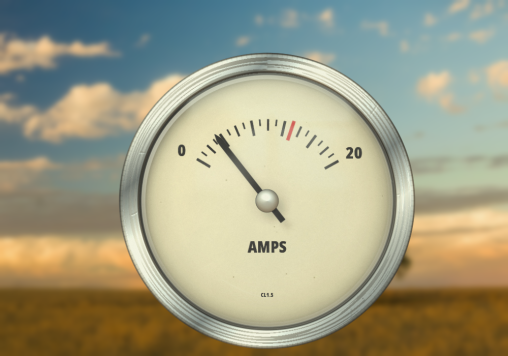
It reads 3.5; A
